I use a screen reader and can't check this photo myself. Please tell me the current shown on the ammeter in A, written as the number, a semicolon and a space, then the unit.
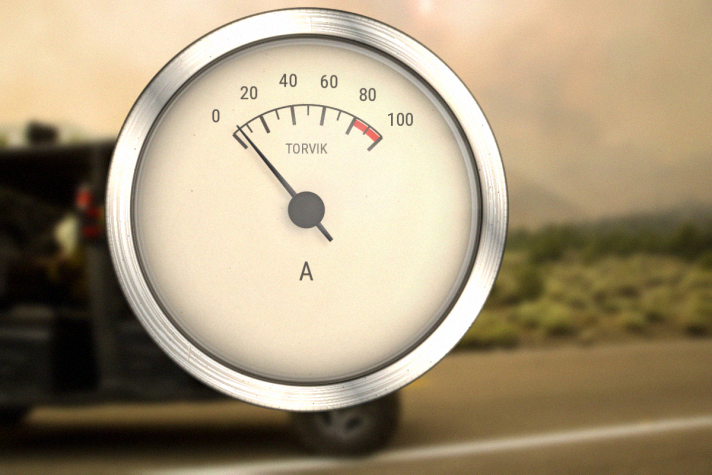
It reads 5; A
